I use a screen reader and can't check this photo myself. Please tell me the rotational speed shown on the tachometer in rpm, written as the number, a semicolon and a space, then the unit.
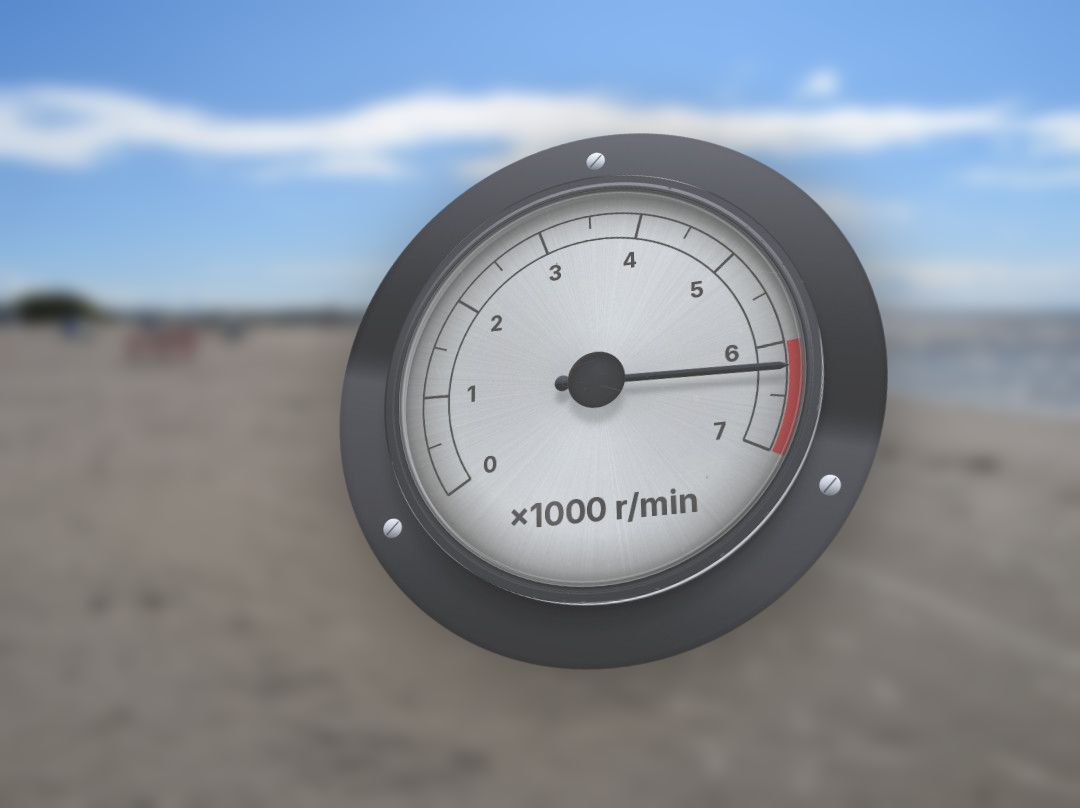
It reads 6250; rpm
